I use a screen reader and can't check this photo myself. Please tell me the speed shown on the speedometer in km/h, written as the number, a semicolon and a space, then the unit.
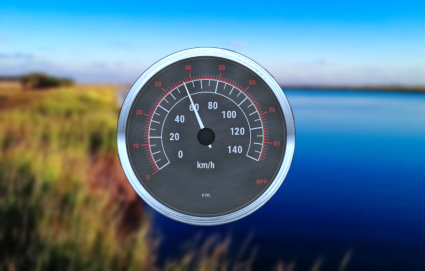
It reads 60; km/h
